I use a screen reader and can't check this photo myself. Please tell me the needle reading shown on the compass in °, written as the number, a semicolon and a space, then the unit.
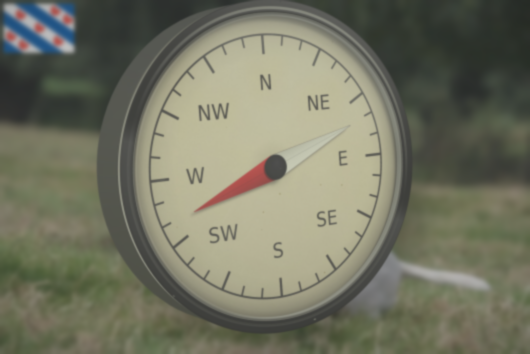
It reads 250; °
